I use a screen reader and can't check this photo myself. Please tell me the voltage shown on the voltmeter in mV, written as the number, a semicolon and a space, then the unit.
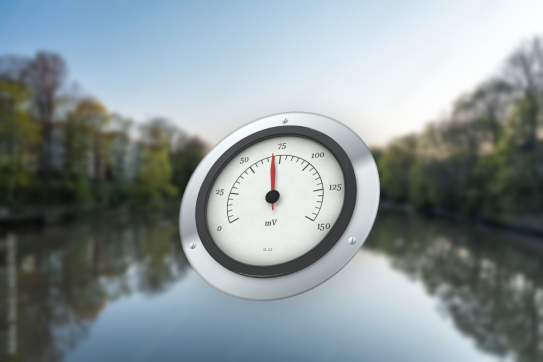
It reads 70; mV
